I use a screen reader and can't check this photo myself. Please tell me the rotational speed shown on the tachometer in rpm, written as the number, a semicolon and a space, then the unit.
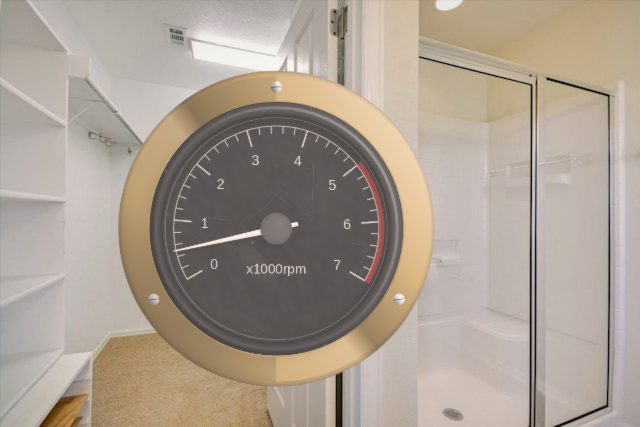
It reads 500; rpm
